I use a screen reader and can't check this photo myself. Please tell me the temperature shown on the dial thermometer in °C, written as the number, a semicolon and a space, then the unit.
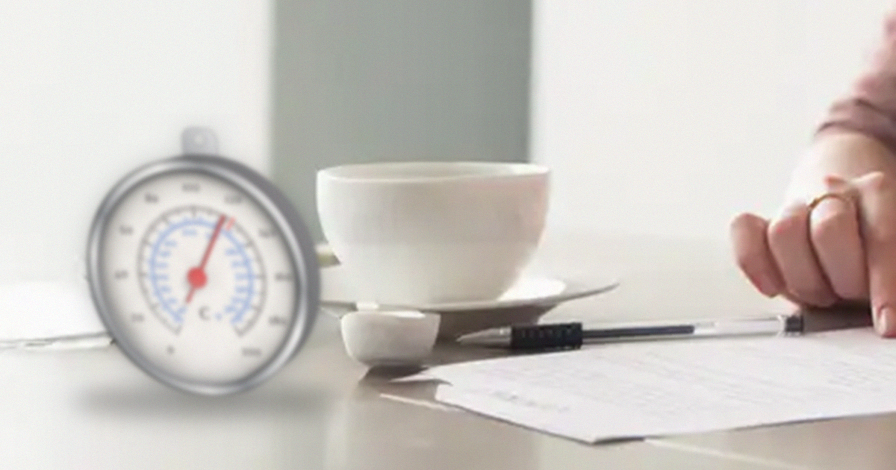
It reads 120; °C
